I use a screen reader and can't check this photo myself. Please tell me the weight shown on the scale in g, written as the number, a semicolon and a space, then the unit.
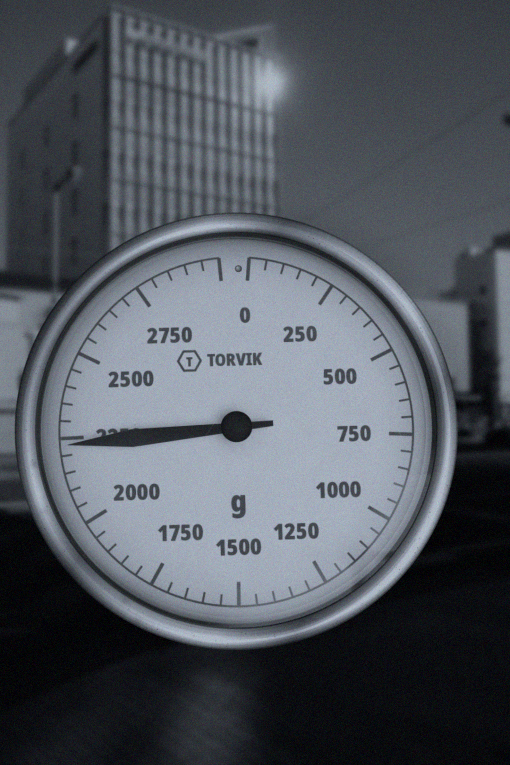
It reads 2225; g
